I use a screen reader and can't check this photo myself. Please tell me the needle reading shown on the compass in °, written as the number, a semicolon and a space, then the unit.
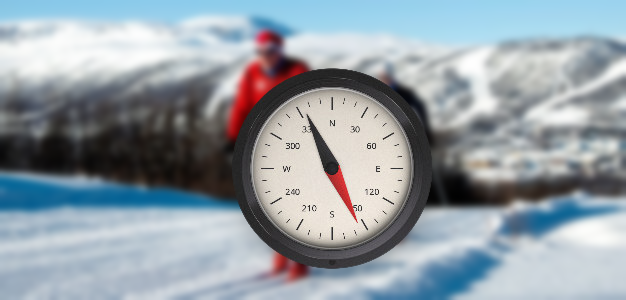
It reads 155; °
